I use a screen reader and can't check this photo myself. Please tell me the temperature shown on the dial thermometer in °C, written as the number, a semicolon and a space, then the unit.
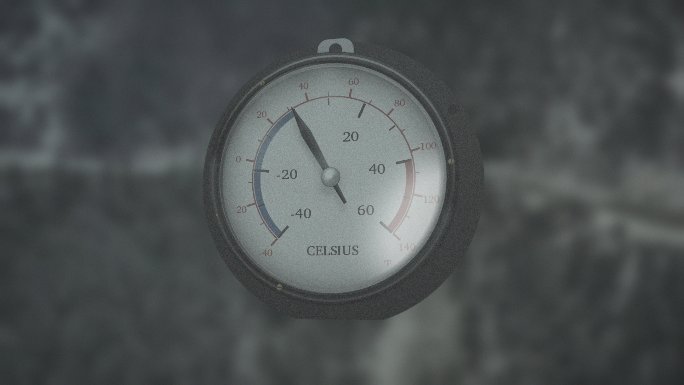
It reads 0; °C
